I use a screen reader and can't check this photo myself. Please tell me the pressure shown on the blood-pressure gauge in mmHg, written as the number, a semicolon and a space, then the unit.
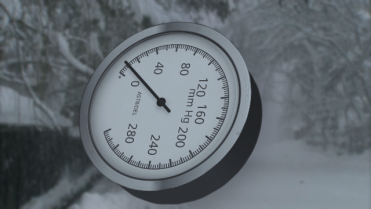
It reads 10; mmHg
